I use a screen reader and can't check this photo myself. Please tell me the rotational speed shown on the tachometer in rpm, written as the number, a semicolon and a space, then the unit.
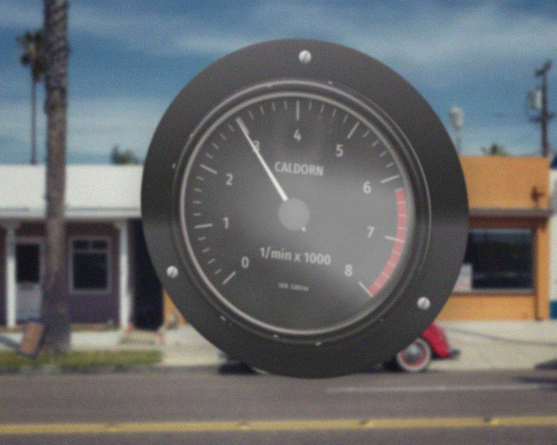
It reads 3000; rpm
